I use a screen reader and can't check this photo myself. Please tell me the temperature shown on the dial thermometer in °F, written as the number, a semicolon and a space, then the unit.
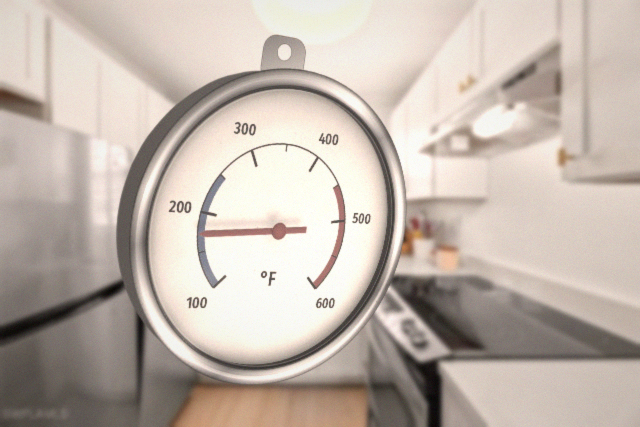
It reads 175; °F
